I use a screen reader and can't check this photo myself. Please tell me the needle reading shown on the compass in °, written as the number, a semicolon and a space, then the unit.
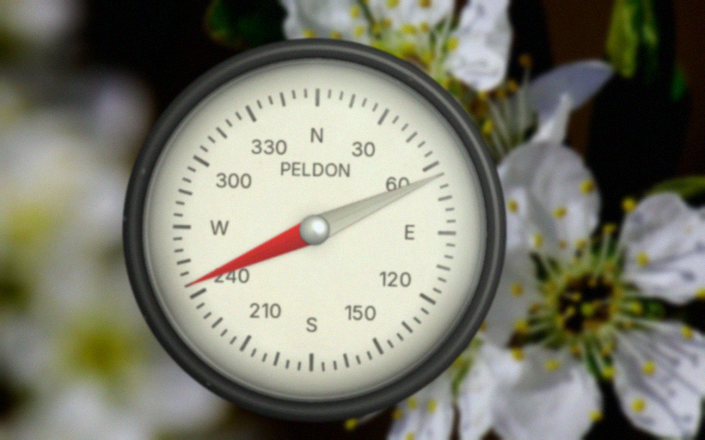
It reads 245; °
